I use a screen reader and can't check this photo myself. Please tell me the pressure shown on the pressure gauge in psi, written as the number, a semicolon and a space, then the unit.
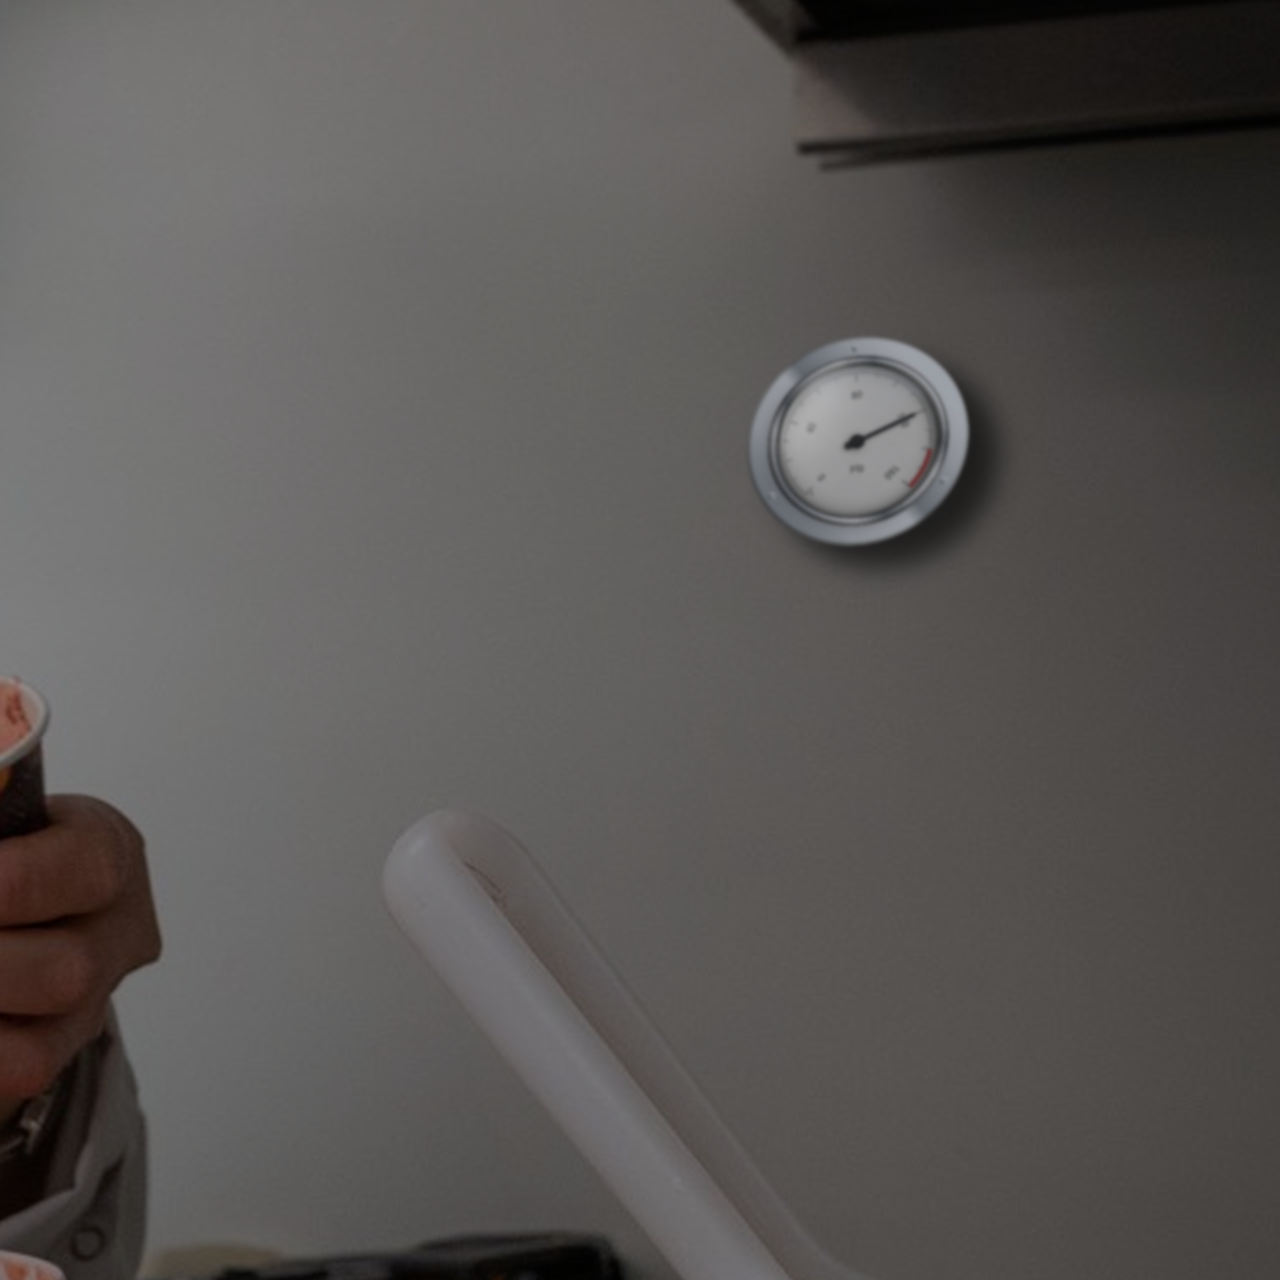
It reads 120; psi
